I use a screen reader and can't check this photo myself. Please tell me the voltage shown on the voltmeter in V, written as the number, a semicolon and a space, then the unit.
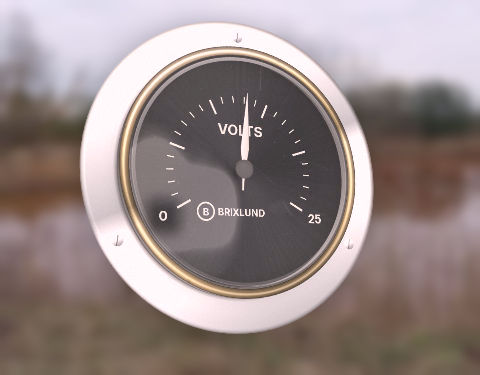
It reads 13; V
